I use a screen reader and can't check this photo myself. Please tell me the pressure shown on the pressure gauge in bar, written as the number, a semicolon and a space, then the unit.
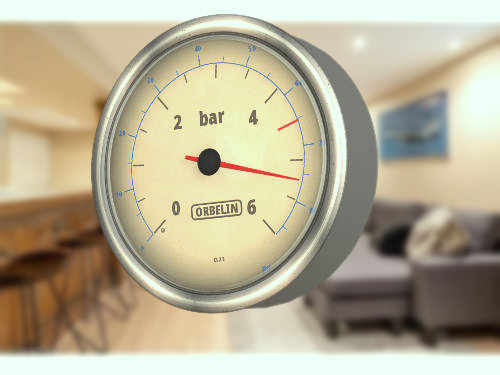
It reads 5.25; bar
